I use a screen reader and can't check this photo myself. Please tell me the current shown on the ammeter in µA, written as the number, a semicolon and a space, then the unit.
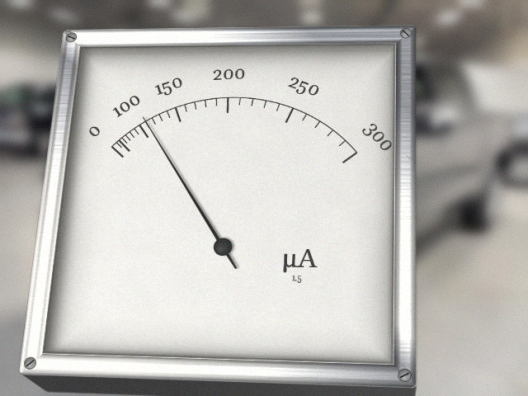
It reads 110; µA
